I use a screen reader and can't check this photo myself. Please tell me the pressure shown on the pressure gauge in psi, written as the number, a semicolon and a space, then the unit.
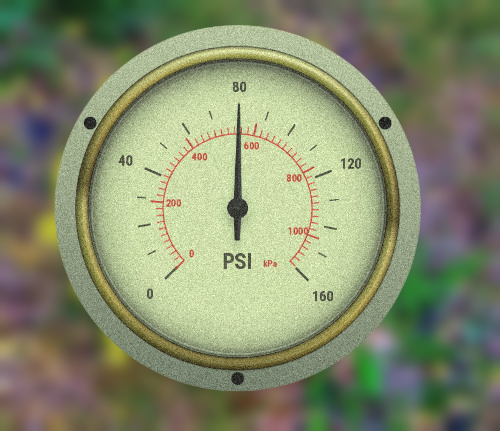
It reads 80; psi
